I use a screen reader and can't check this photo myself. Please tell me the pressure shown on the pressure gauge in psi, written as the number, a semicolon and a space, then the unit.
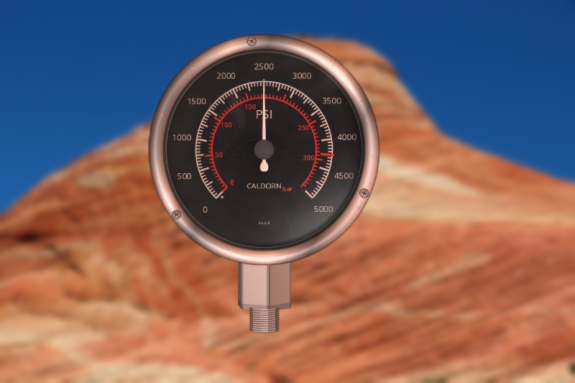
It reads 2500; psi
